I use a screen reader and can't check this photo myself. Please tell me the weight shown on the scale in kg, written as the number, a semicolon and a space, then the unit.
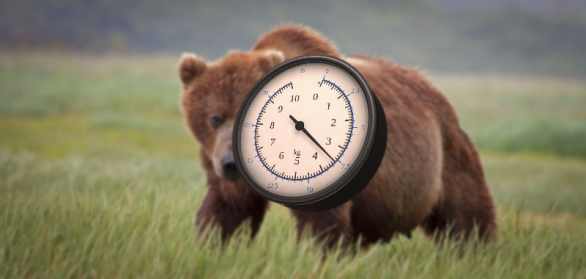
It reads 3.5; kg
